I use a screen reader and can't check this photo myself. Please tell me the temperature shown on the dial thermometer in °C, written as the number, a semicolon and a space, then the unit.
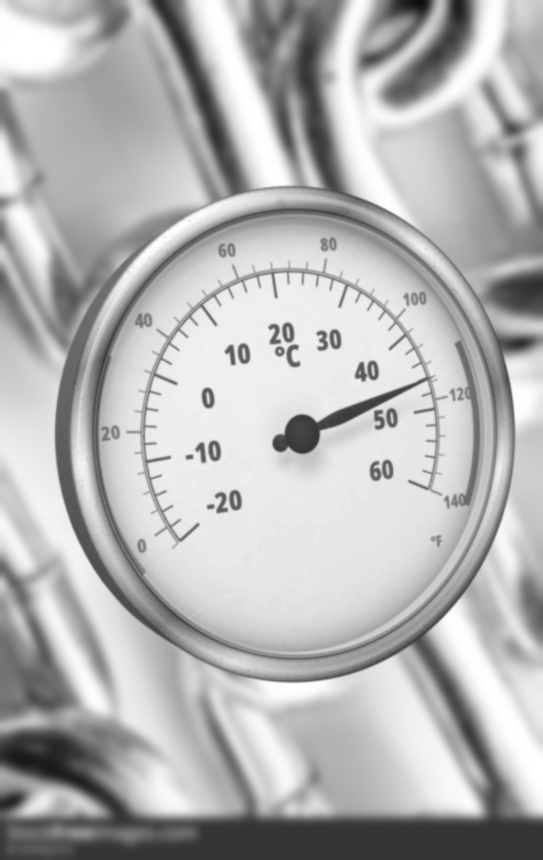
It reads 46; °C
